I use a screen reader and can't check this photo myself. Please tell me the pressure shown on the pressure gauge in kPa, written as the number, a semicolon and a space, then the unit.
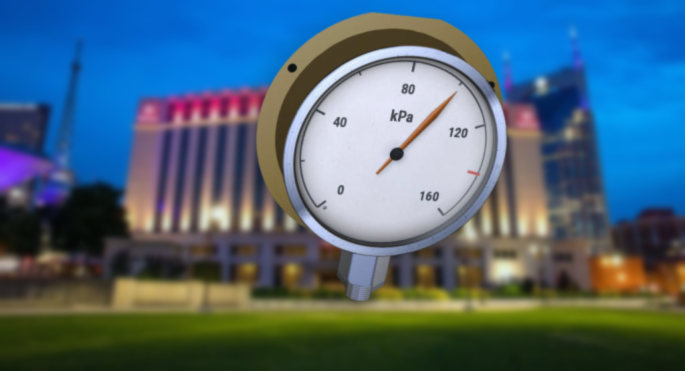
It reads 100; kPa
